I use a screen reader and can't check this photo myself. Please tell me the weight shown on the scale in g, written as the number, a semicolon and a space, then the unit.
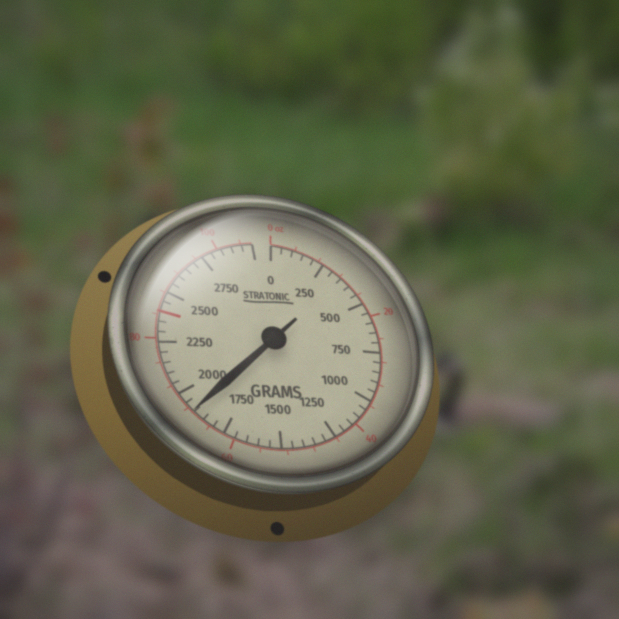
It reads 1900; g
